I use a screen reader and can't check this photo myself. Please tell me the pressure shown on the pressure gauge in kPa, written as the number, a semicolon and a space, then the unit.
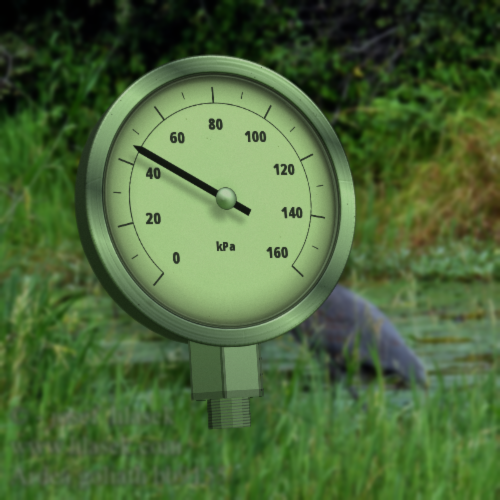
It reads 45; kPa
